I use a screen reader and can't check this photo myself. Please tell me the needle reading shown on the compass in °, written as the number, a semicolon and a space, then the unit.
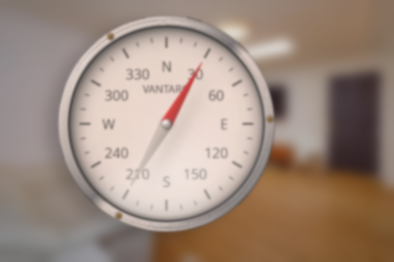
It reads 30; °
